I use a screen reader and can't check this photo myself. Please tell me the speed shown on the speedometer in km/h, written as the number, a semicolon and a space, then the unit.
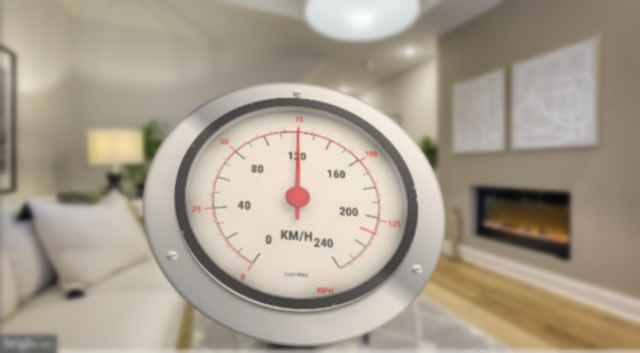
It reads 120; km/h
